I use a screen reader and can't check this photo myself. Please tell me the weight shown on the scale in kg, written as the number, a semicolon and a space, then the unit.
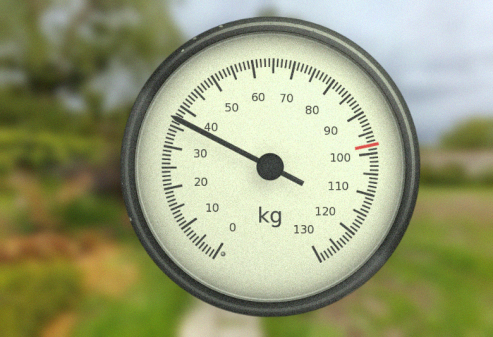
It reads 37; kg
